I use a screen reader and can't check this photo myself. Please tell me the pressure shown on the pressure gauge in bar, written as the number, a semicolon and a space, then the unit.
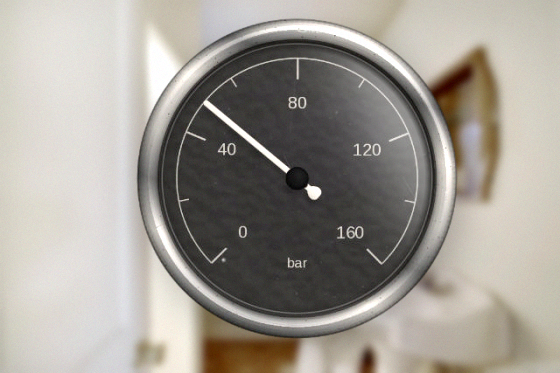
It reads 50; bar
